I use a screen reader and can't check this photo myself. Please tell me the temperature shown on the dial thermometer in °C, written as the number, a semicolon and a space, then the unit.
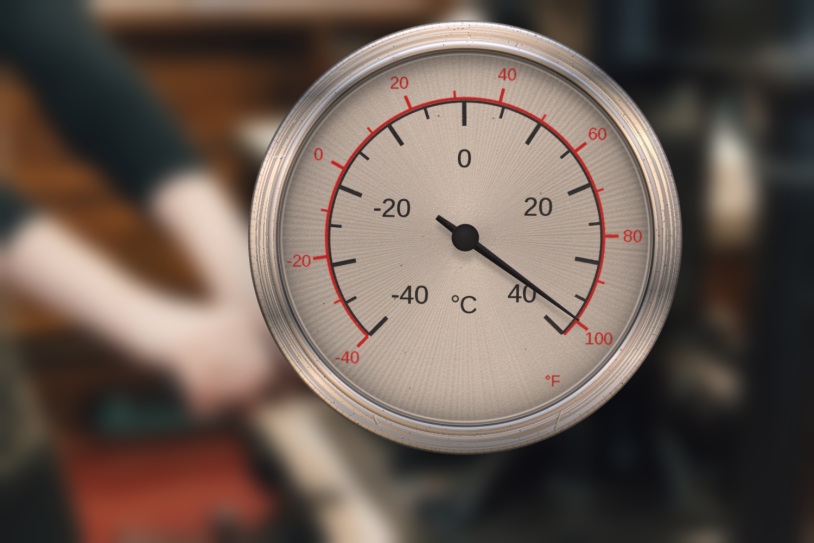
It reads 37.5; °C
